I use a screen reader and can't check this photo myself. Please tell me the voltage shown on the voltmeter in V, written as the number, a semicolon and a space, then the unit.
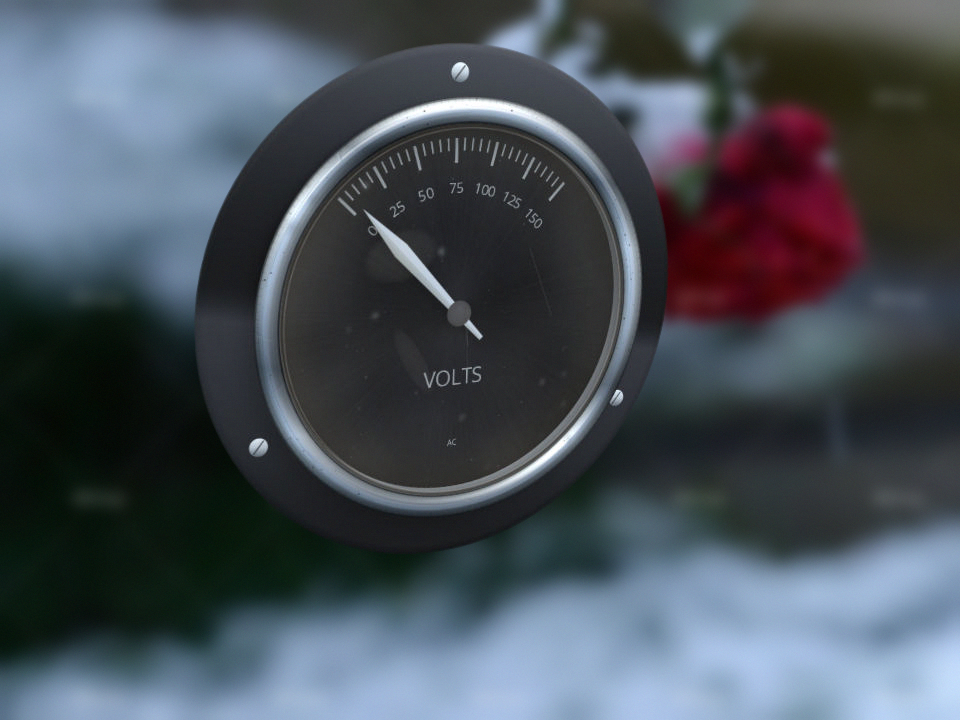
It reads 5; V
